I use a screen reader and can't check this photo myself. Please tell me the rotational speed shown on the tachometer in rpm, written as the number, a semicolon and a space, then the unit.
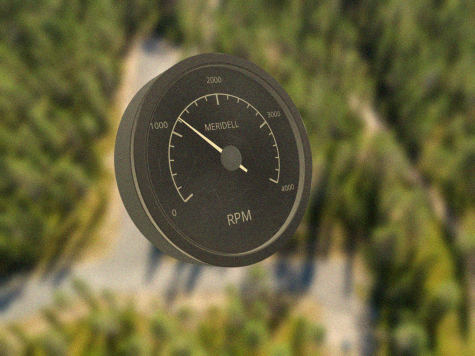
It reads 1200; rpm
